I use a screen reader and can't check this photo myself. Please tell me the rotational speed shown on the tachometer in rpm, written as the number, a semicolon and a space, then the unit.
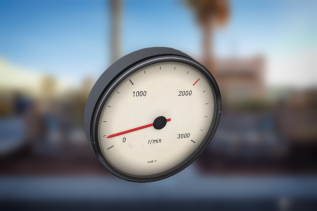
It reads 200; rpm
